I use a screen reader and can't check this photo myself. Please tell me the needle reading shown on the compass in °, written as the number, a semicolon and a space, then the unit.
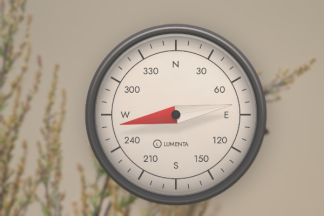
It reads 260; °
